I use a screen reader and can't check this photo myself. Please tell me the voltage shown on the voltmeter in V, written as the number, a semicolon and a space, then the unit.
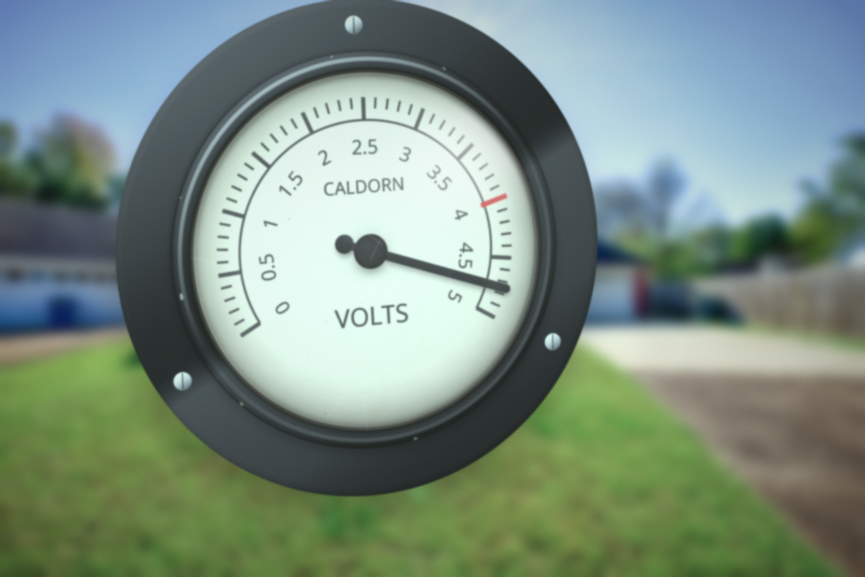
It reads 4.75; V
